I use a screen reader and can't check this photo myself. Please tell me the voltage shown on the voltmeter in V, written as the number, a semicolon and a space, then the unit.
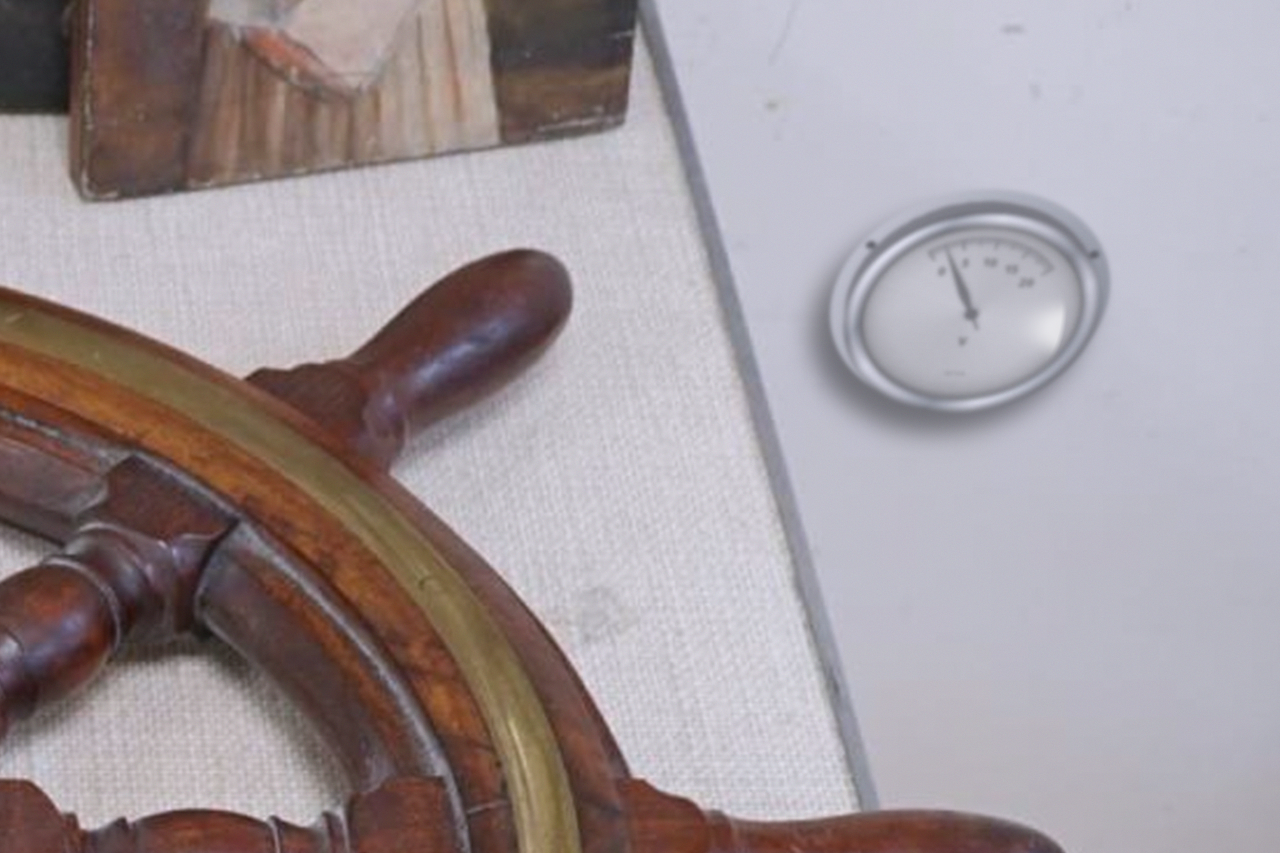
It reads 2.5; V
